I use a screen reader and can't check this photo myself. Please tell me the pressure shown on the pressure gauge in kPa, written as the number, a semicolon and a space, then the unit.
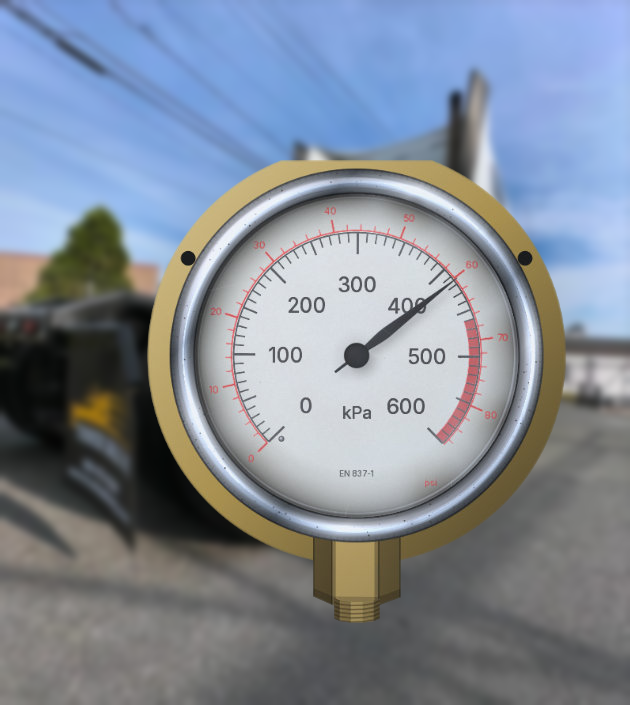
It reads 415; kPa
